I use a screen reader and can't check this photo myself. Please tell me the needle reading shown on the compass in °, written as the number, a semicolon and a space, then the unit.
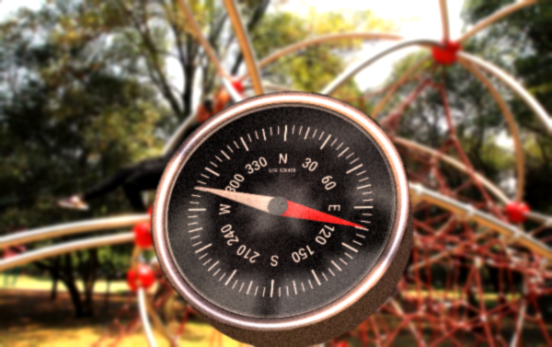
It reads 105; °
